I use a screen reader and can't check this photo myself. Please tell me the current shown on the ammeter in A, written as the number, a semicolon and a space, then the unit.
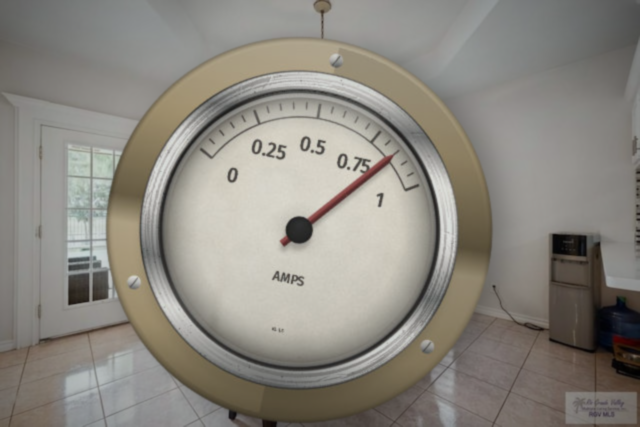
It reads 0.85; A
